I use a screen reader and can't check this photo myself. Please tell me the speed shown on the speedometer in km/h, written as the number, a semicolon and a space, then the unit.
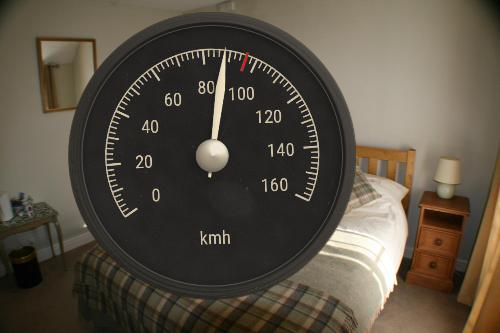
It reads 88; km/h
